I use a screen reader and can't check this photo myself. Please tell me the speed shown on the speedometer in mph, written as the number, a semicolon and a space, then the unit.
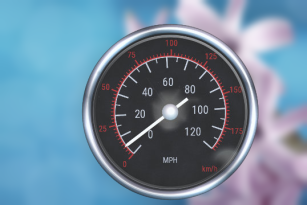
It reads 5; mph
